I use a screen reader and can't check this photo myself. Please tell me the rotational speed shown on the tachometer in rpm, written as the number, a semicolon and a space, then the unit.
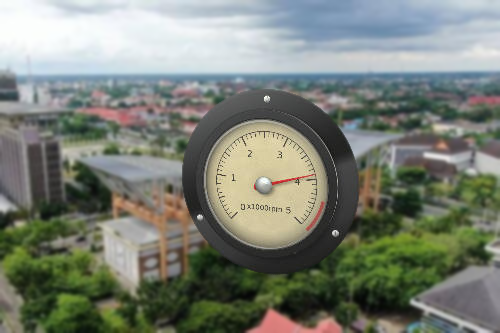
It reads 3900; rpm
